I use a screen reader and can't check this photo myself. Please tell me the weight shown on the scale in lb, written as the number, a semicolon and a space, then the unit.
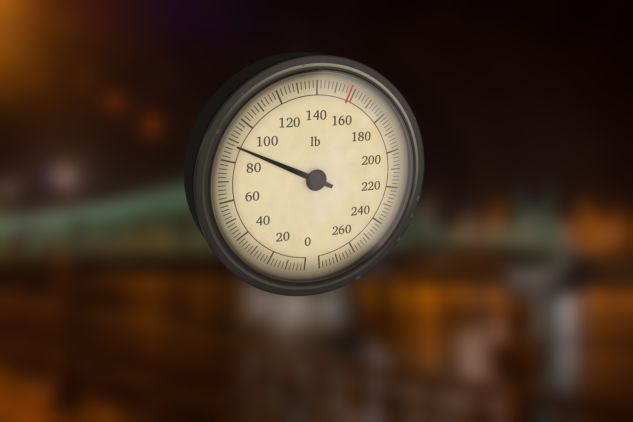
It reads 88; lb
